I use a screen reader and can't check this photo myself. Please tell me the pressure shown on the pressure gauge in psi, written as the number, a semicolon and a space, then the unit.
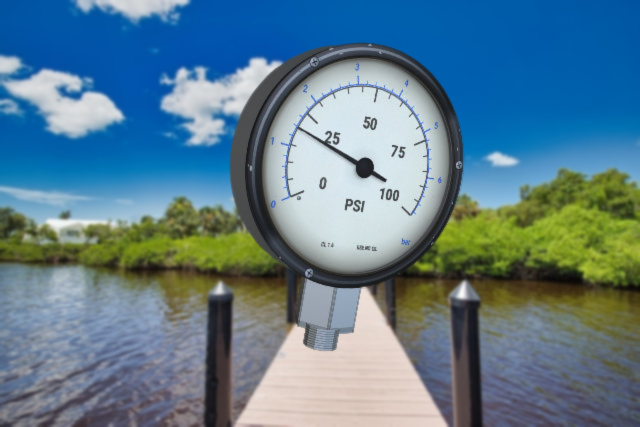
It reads 20; psi
